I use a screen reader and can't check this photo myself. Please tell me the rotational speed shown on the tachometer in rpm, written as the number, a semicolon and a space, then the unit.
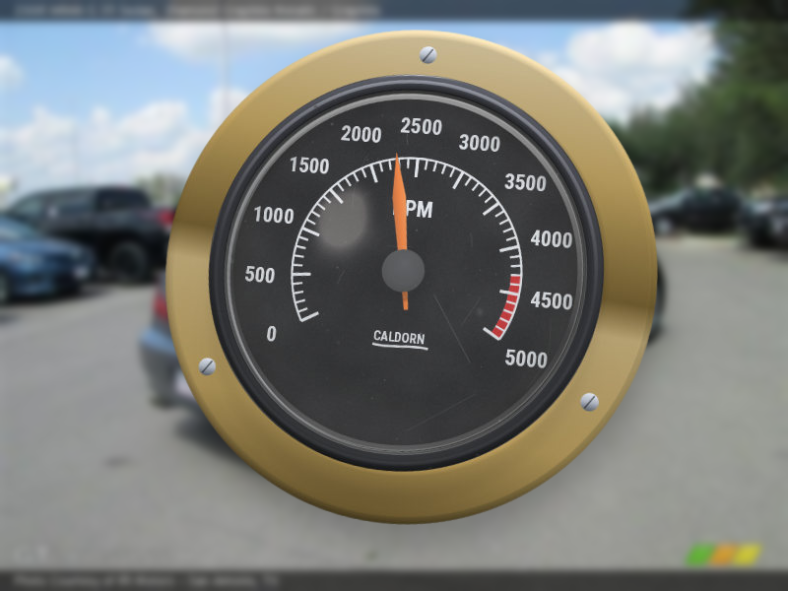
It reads 2300; rpm
